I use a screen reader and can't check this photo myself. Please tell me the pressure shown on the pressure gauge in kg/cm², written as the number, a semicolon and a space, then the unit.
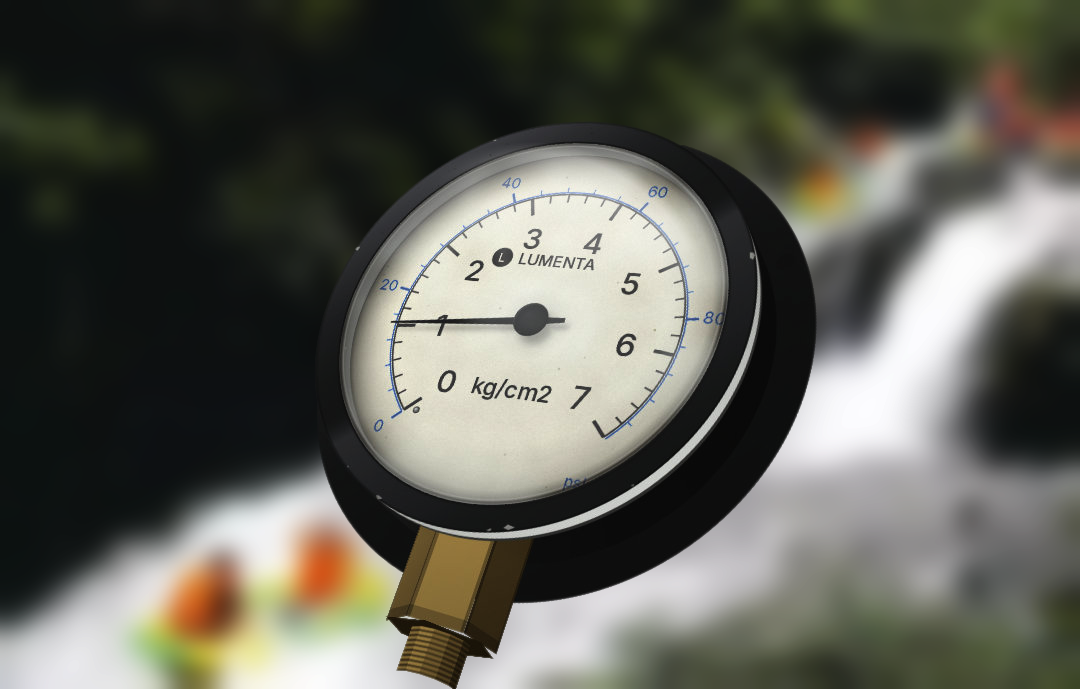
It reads 1; kg/cm²
